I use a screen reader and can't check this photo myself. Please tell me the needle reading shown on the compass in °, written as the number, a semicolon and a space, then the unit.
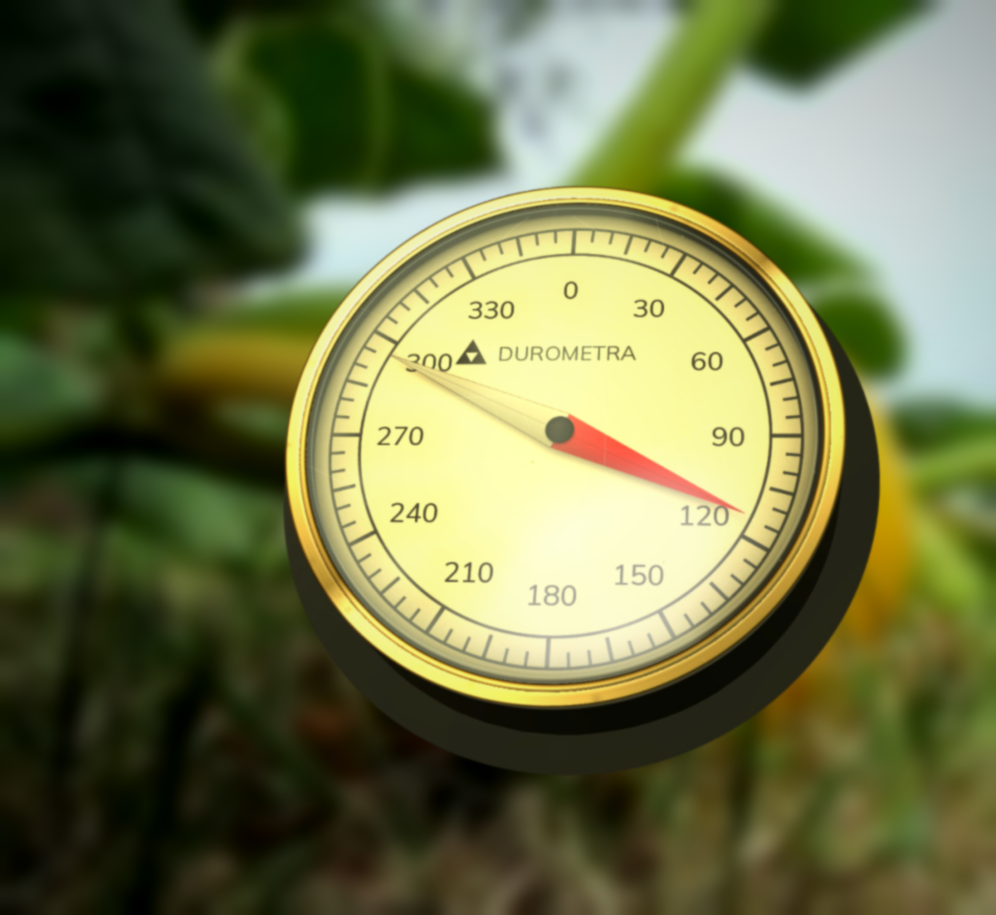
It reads 115; °
